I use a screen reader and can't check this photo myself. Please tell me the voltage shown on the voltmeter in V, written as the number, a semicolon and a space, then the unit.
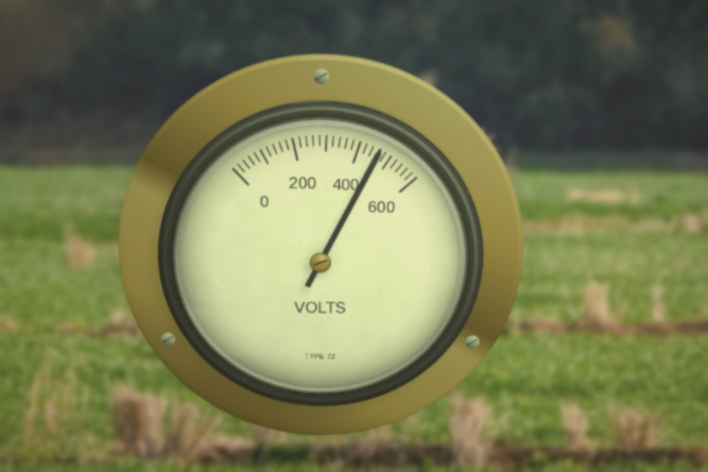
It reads 460; V
